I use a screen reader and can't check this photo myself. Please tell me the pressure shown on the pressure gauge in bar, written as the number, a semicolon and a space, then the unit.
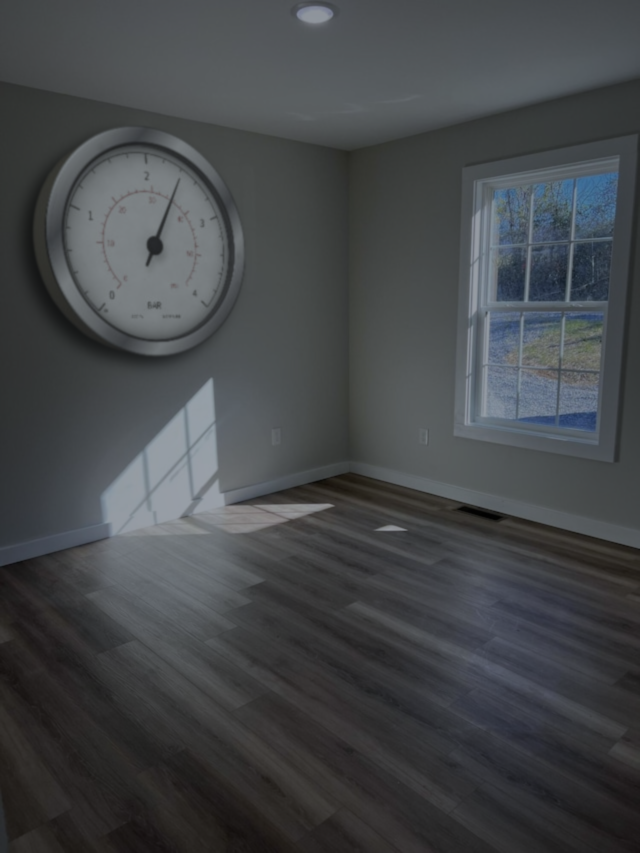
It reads 2.4; bar
